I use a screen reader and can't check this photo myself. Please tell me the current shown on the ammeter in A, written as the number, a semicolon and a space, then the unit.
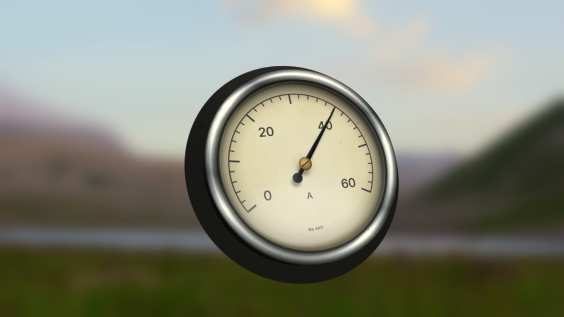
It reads 40; A
